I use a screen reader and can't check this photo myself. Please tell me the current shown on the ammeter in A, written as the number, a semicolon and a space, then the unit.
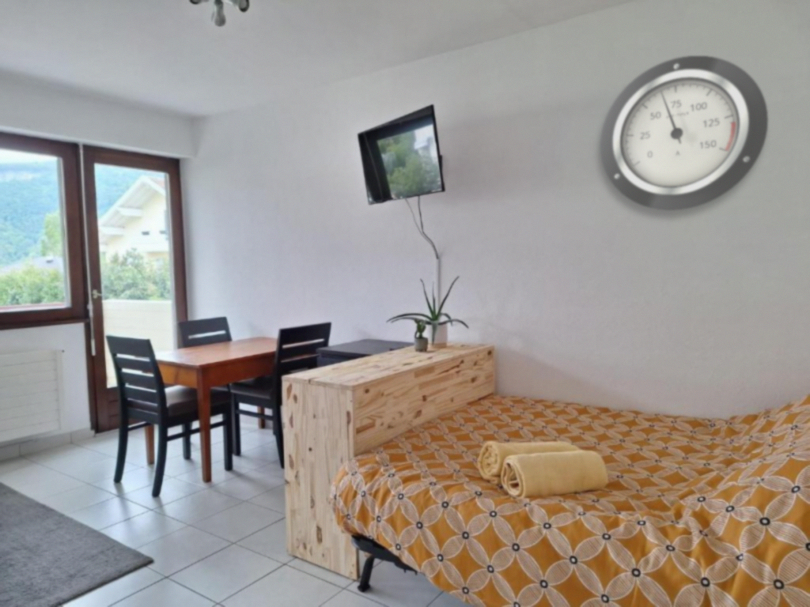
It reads 65; A
